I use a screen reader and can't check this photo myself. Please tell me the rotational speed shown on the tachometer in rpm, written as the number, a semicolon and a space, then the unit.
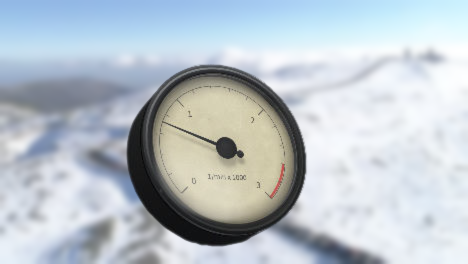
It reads 700; rpm
